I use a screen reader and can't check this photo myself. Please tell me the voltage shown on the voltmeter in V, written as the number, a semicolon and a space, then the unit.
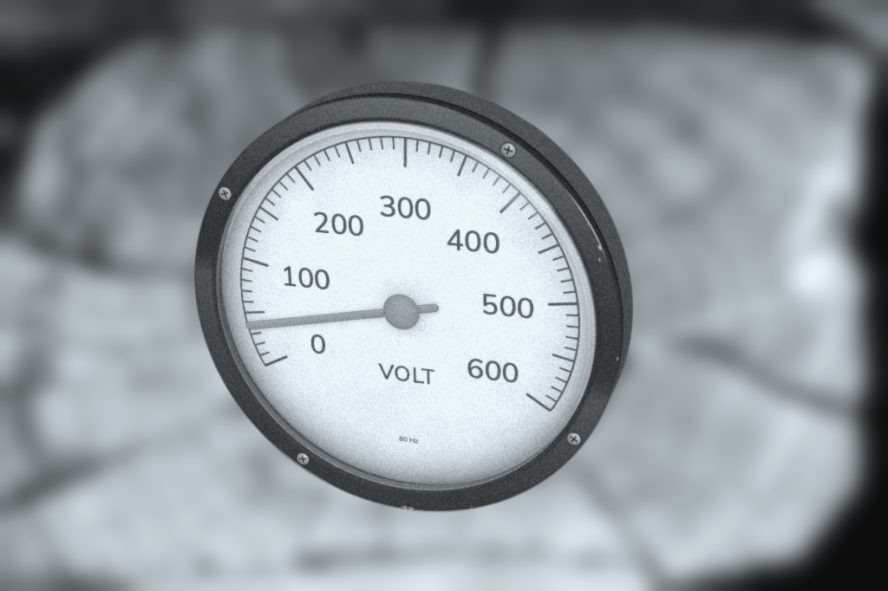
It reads 40; V
